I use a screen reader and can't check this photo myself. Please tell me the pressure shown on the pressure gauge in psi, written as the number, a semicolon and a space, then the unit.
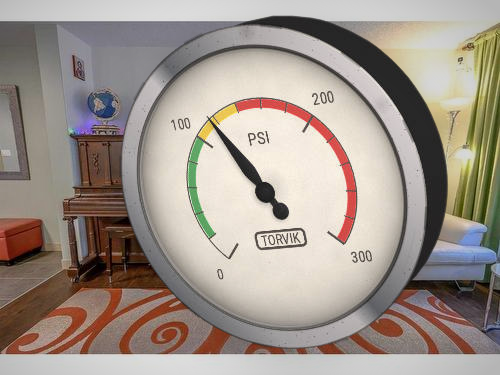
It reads 120; psi
